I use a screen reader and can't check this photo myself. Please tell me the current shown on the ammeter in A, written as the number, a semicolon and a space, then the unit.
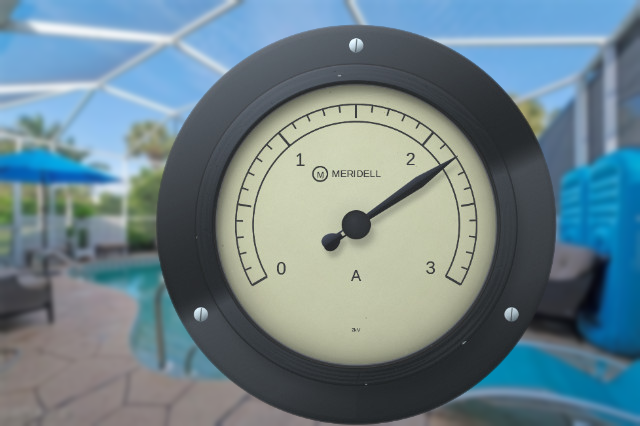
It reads 2.2; A
